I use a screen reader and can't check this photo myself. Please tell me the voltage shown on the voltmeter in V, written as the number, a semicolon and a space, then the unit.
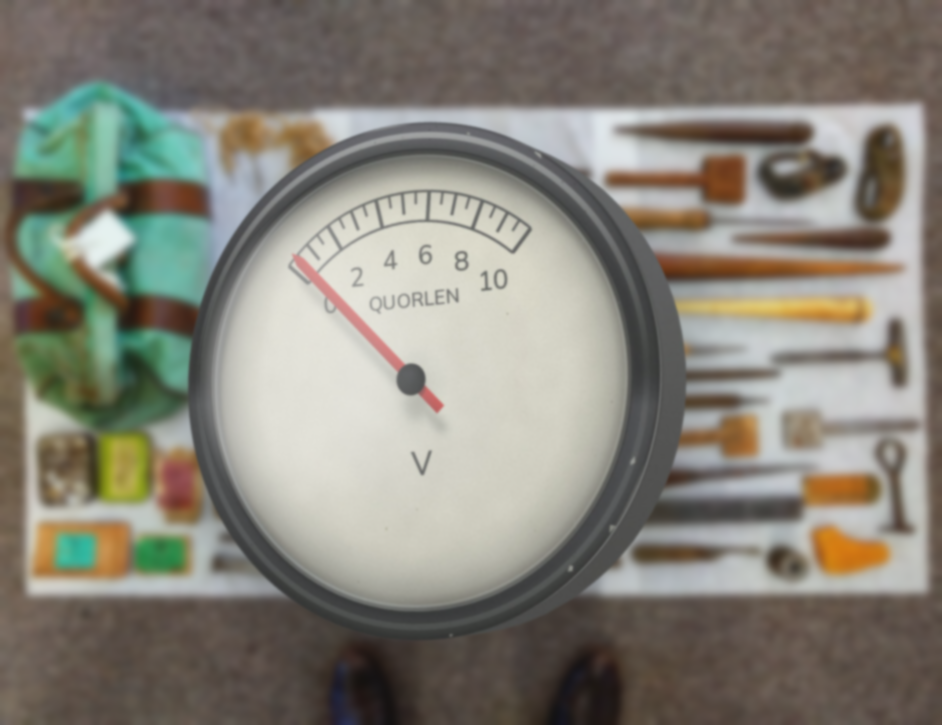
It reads 0.5; V
